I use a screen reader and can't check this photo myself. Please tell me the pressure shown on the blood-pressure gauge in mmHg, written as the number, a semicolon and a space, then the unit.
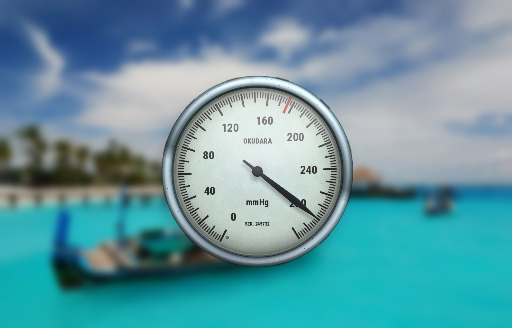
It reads 280; mmHg
